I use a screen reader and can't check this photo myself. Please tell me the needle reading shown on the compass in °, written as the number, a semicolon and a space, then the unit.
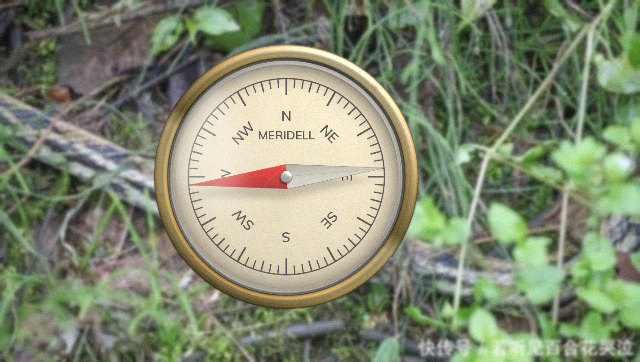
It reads 265; °
